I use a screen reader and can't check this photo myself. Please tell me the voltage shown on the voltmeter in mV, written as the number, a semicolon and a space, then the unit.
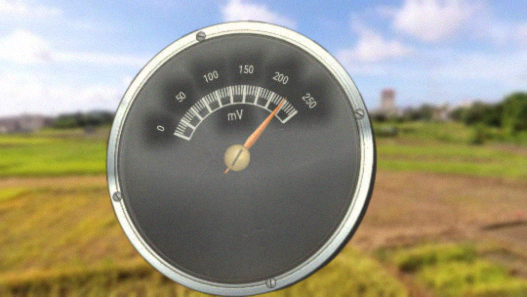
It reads 225; mV
